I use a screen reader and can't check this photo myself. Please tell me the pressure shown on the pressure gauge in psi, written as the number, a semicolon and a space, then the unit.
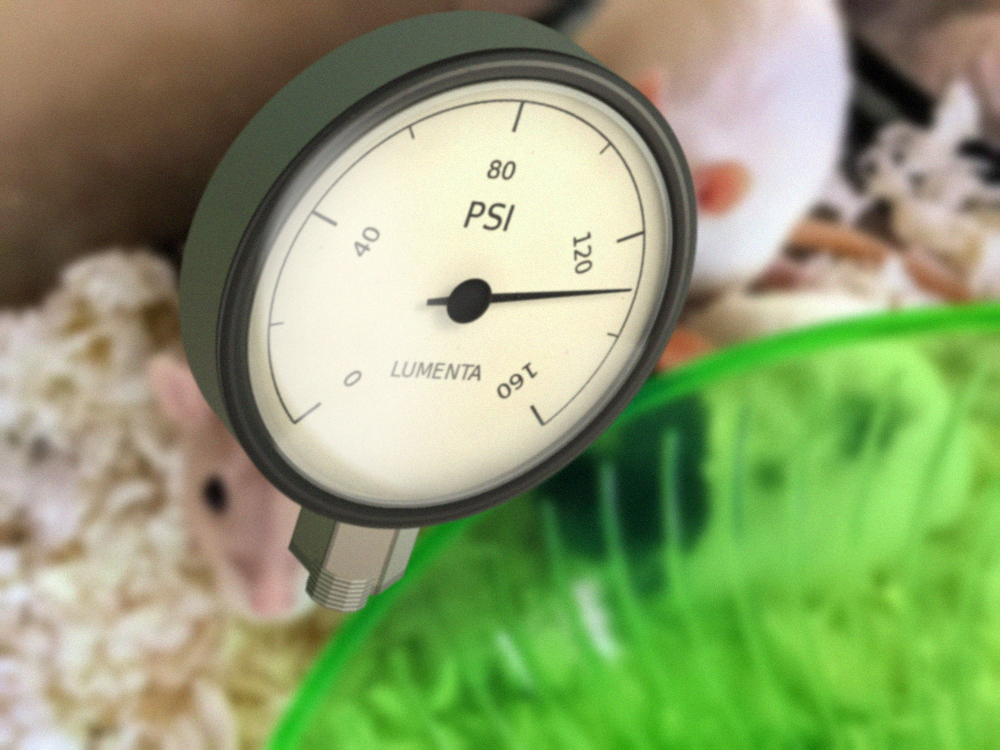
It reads 130; psi
